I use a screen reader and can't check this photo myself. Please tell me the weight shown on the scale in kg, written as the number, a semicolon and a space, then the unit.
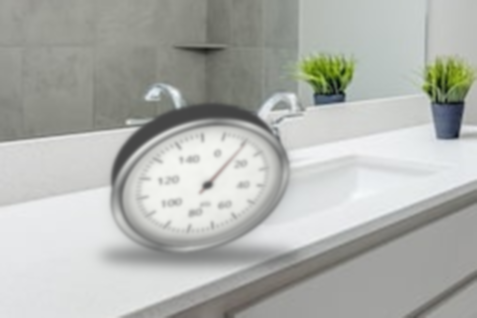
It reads 10; kg
